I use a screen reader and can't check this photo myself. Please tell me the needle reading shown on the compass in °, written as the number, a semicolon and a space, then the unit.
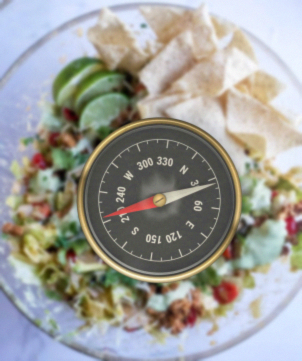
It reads 215; °
